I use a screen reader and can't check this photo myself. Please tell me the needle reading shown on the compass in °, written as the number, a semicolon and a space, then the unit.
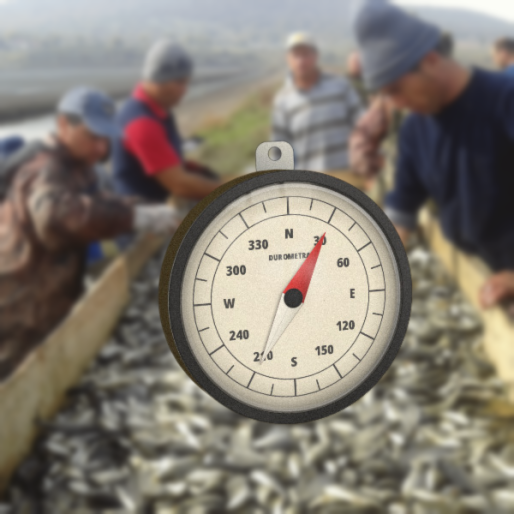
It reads 30; °
